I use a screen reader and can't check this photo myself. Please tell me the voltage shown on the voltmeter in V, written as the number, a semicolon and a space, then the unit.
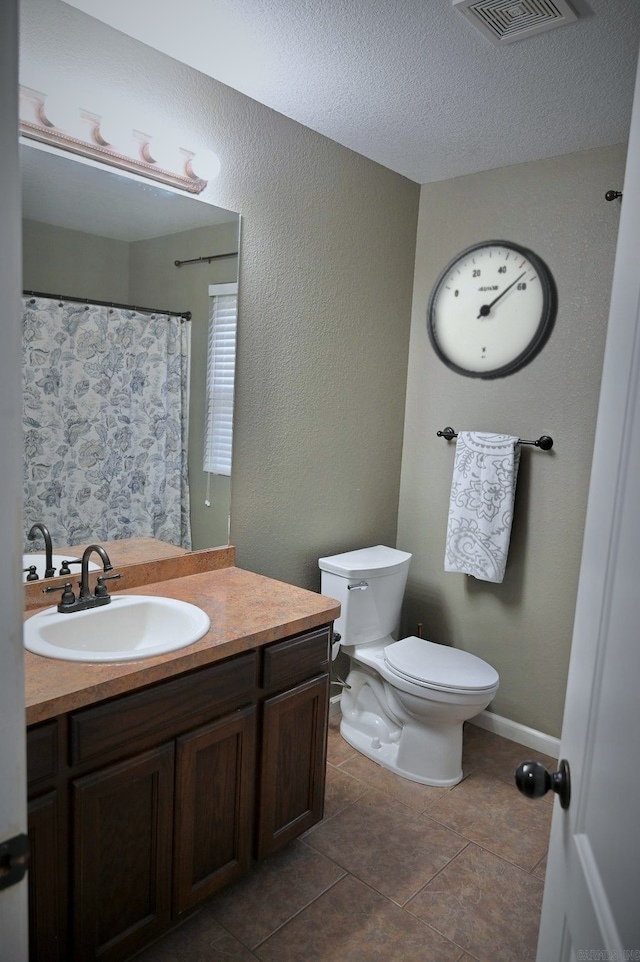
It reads 55; V
